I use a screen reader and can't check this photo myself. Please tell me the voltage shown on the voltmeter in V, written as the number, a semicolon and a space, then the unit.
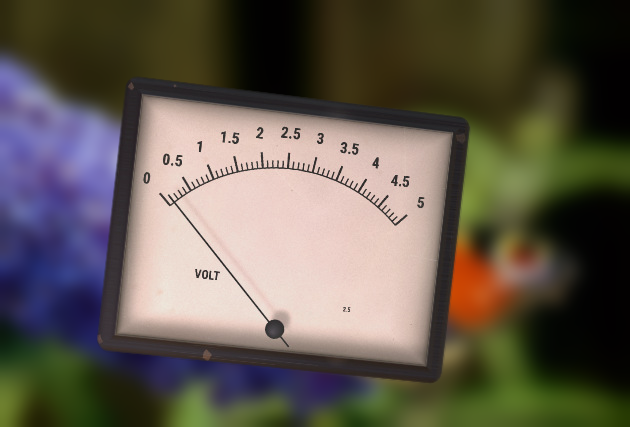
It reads 0.1; V
